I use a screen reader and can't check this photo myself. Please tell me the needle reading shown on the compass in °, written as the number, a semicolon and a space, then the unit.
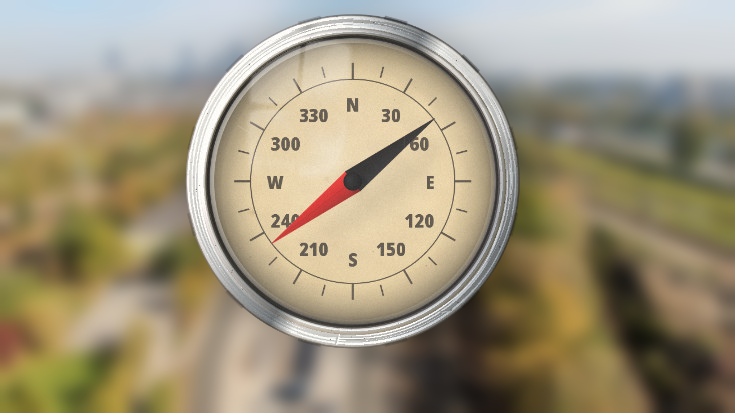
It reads 232.5; °
